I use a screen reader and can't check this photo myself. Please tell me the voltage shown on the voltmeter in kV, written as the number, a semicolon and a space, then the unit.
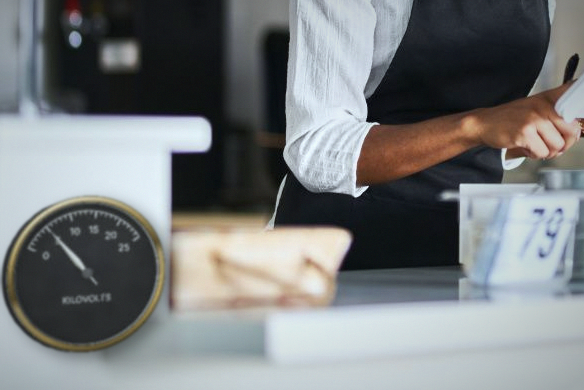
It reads 5; kV
